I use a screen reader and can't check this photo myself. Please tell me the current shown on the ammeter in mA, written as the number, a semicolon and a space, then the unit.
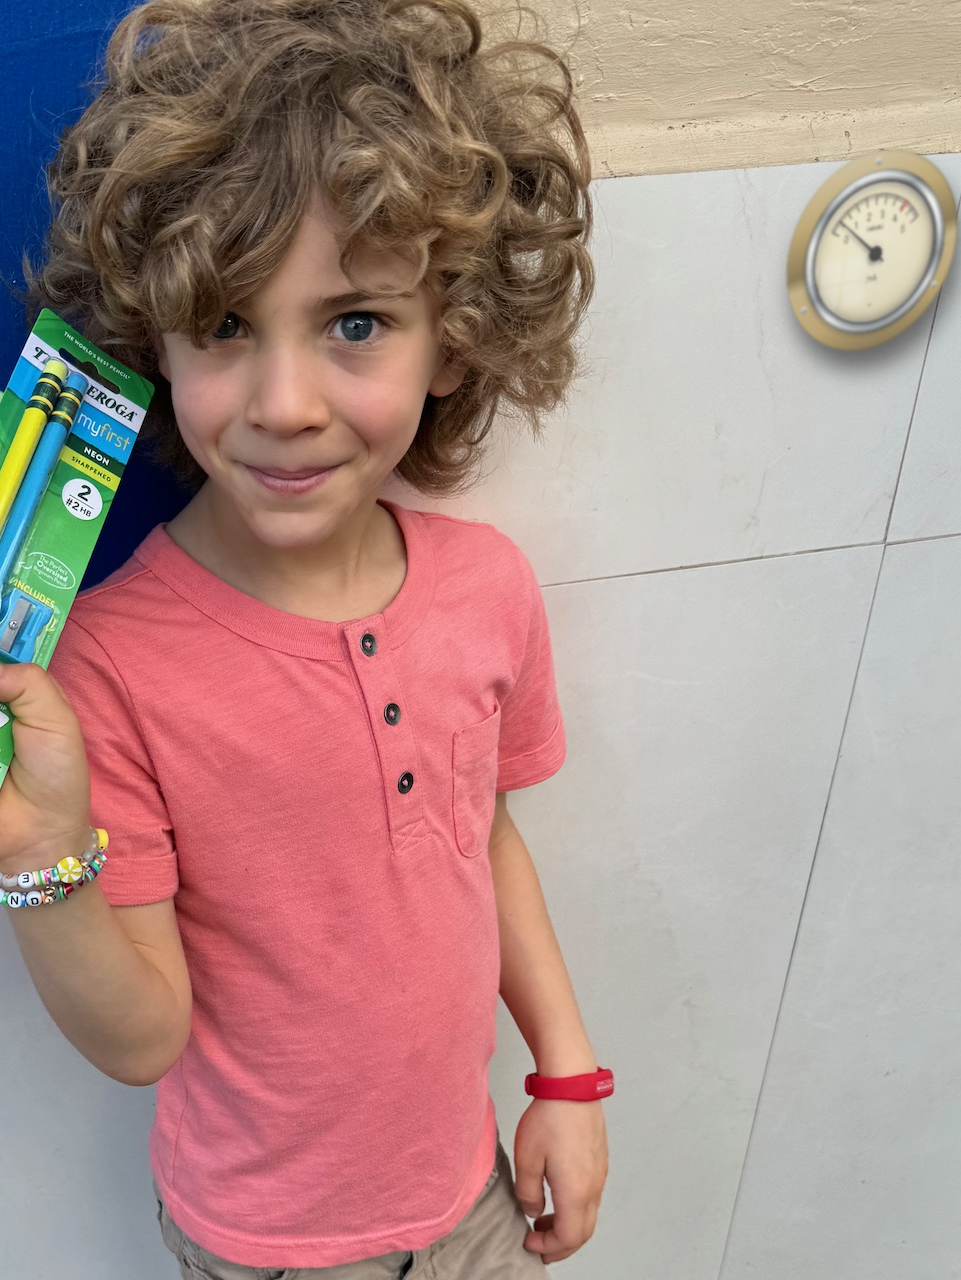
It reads 0.5; mA
